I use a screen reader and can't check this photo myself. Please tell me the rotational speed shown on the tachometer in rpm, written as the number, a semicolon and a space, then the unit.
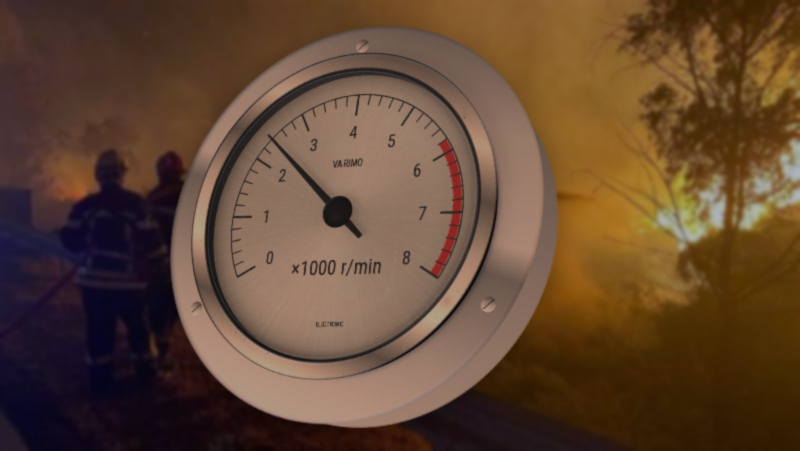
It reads 2400; rpm
